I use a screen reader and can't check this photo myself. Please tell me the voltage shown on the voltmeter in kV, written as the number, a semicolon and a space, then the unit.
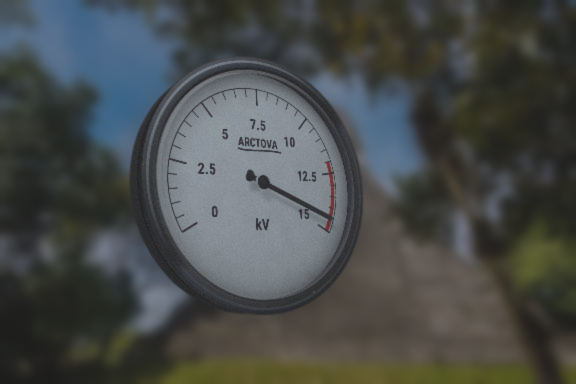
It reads 14.5; kV
